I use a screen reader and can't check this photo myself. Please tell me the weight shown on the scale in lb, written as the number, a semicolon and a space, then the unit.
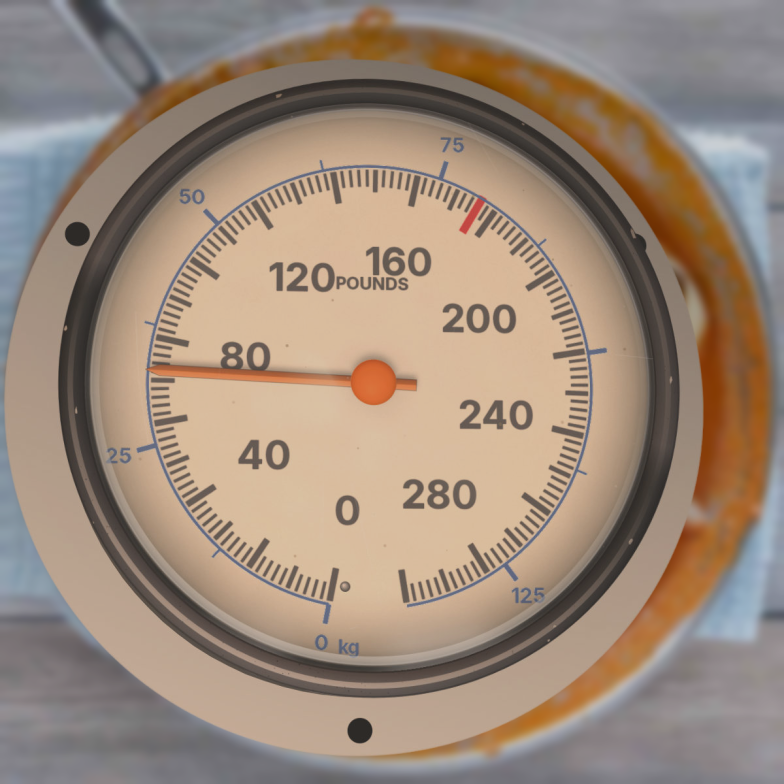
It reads 72; lb
